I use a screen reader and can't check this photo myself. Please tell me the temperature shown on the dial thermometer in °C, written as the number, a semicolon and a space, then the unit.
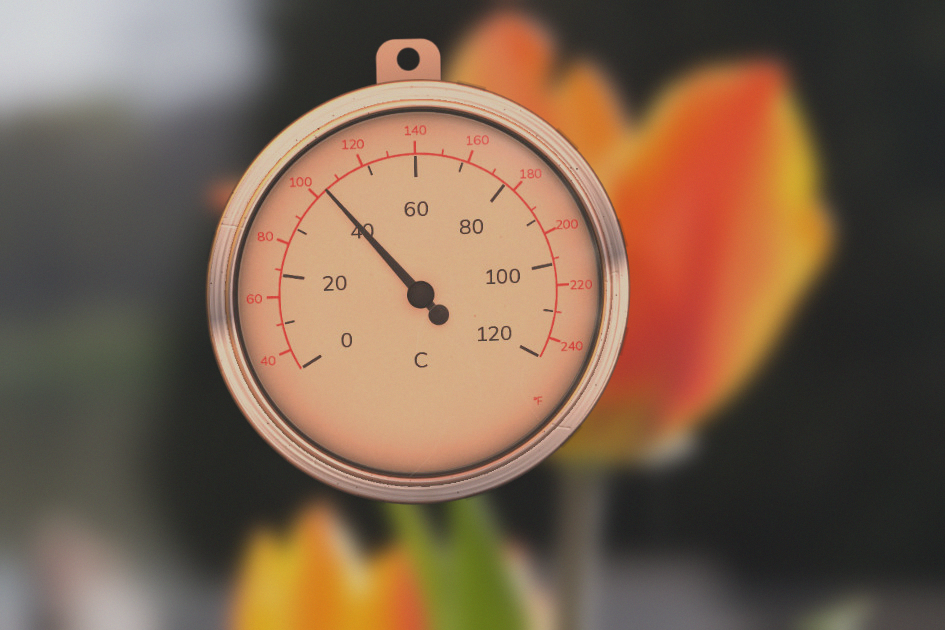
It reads 40; °C
